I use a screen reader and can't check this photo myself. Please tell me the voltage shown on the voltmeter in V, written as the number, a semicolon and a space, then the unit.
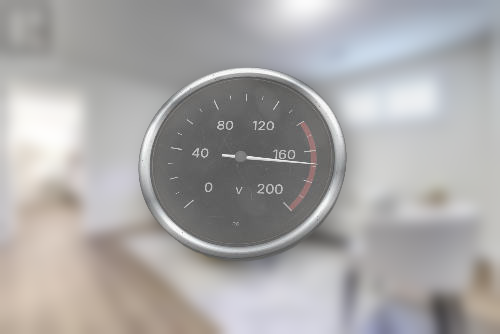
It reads 170; V
